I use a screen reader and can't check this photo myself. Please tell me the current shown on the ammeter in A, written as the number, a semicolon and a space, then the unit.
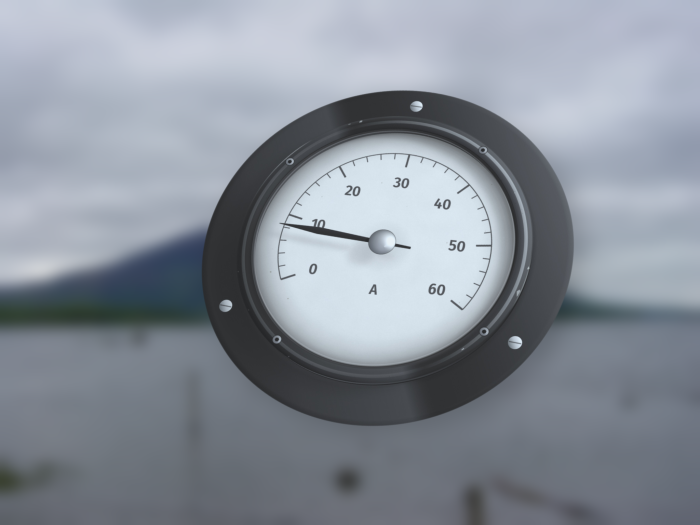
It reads 8; A
